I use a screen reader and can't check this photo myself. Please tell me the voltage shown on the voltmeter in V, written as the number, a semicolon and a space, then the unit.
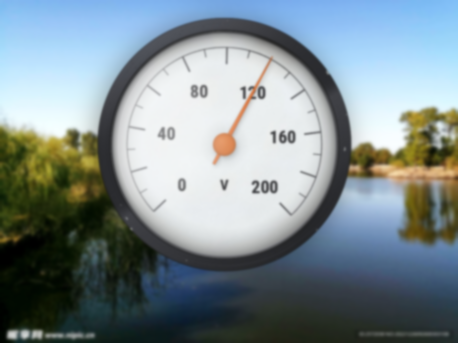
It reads 120; V
